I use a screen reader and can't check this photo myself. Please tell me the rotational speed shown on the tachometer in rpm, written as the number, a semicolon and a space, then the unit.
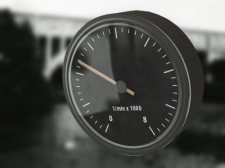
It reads 2400; rpm
